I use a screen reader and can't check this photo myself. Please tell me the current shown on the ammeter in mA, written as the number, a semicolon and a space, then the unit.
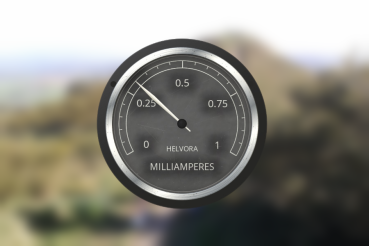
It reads 0.3; mA
